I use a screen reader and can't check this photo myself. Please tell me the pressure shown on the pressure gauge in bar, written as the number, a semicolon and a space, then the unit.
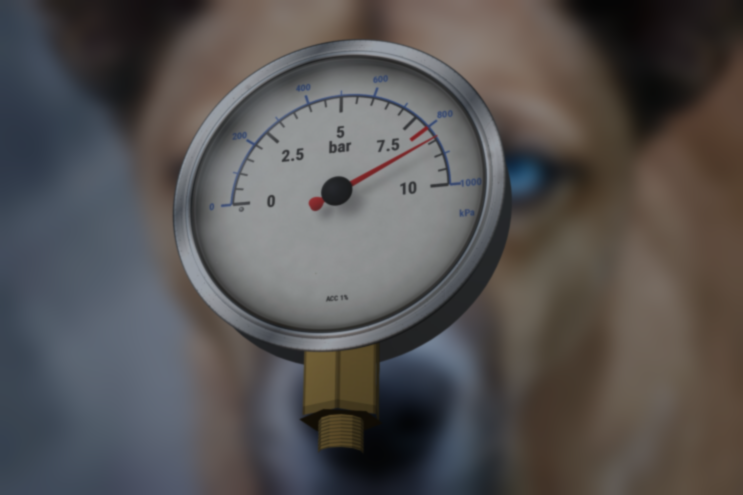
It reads 8.5; bar
